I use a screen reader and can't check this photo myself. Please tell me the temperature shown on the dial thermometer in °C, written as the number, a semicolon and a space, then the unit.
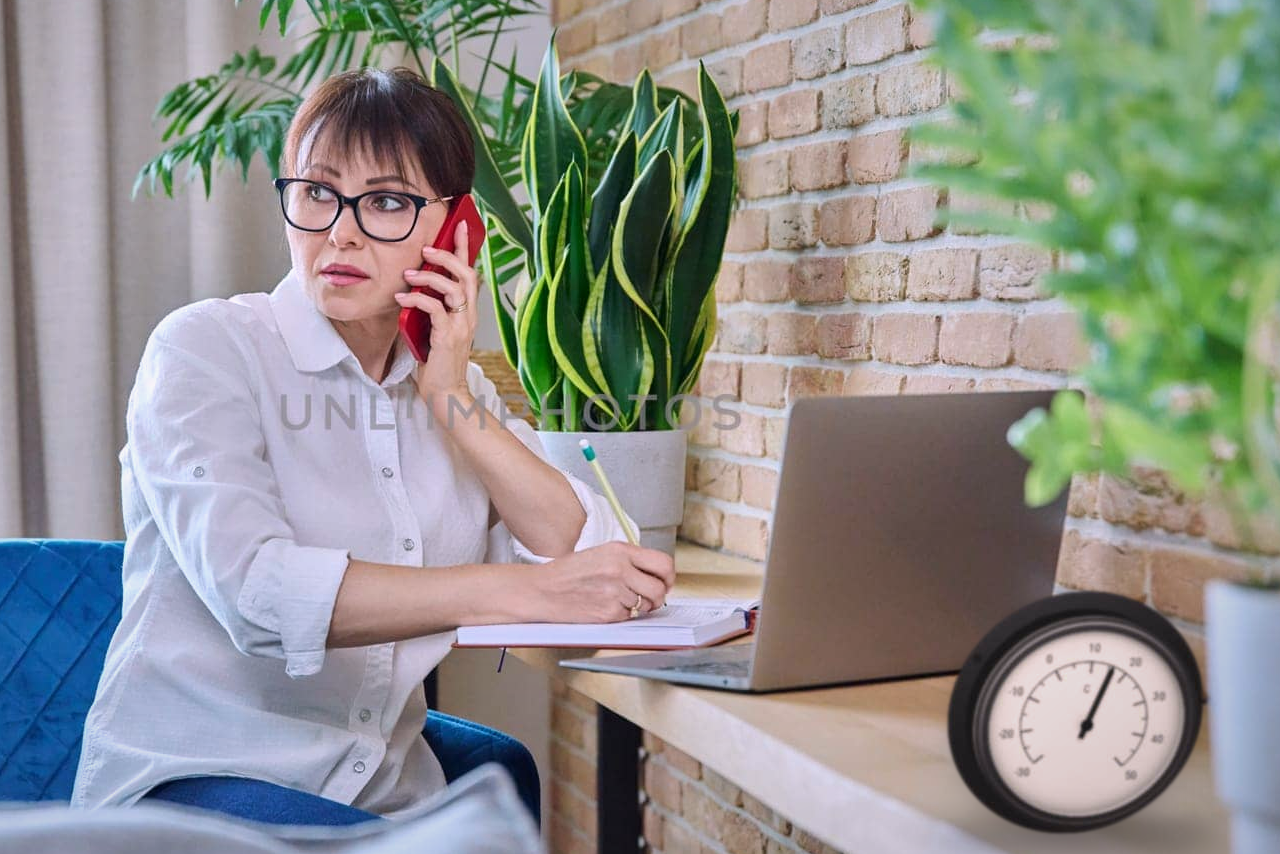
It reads 15; °C
